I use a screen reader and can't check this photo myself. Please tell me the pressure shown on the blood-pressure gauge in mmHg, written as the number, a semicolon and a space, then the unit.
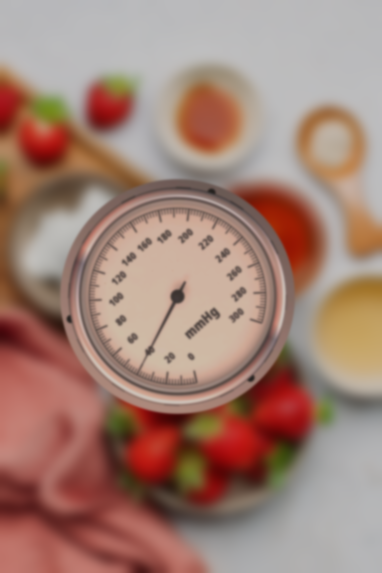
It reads 40; mmHg
